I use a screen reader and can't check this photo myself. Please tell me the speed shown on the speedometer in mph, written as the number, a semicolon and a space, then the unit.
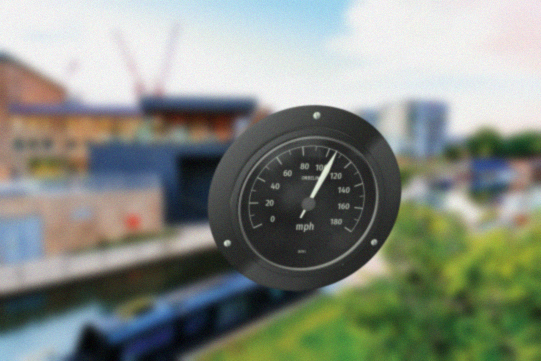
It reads 105; mph
